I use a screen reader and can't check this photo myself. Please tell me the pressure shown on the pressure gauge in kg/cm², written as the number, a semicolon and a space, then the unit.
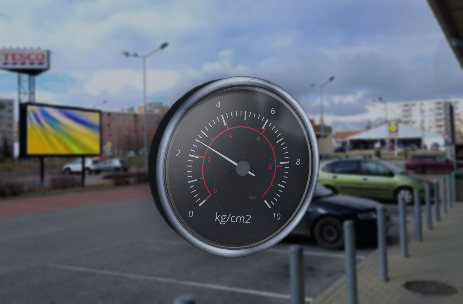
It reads 2.6; kg/cm²
